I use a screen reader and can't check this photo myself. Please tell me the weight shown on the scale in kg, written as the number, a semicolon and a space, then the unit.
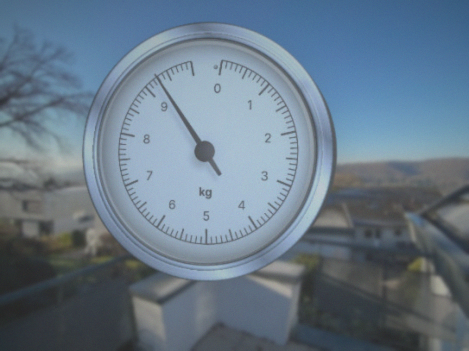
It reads 9.3; kg
